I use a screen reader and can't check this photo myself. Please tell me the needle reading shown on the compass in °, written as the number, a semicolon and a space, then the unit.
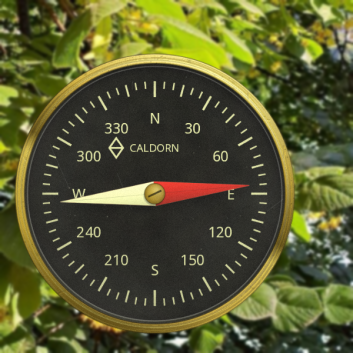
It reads 85; °
